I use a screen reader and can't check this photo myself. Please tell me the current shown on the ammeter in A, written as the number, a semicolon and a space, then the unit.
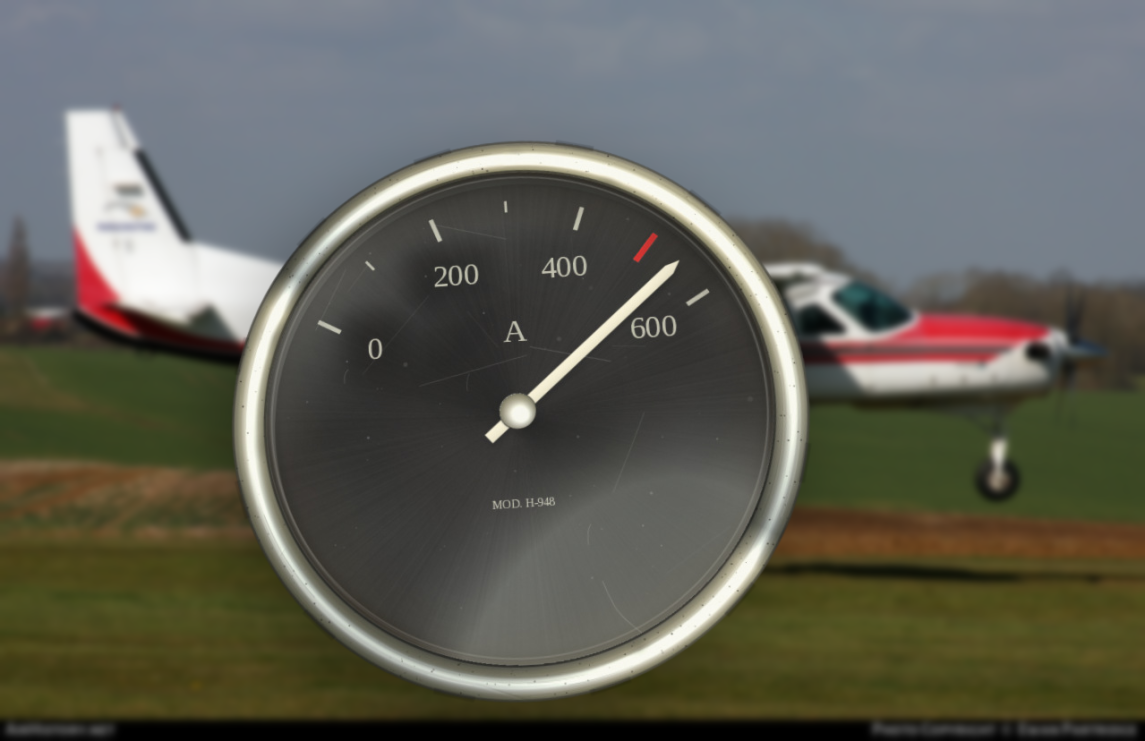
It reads 550; A
